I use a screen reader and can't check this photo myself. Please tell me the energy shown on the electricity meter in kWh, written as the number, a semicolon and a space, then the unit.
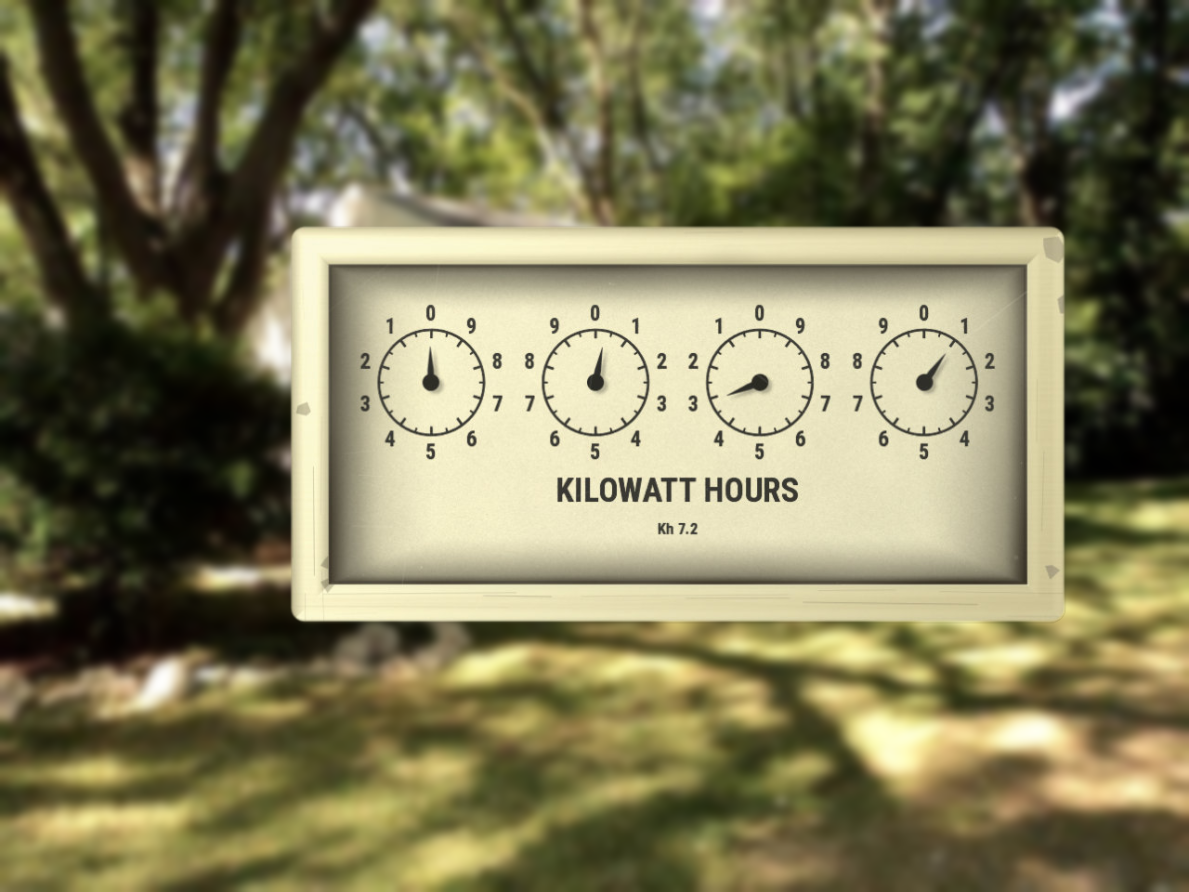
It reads 31; kWh
